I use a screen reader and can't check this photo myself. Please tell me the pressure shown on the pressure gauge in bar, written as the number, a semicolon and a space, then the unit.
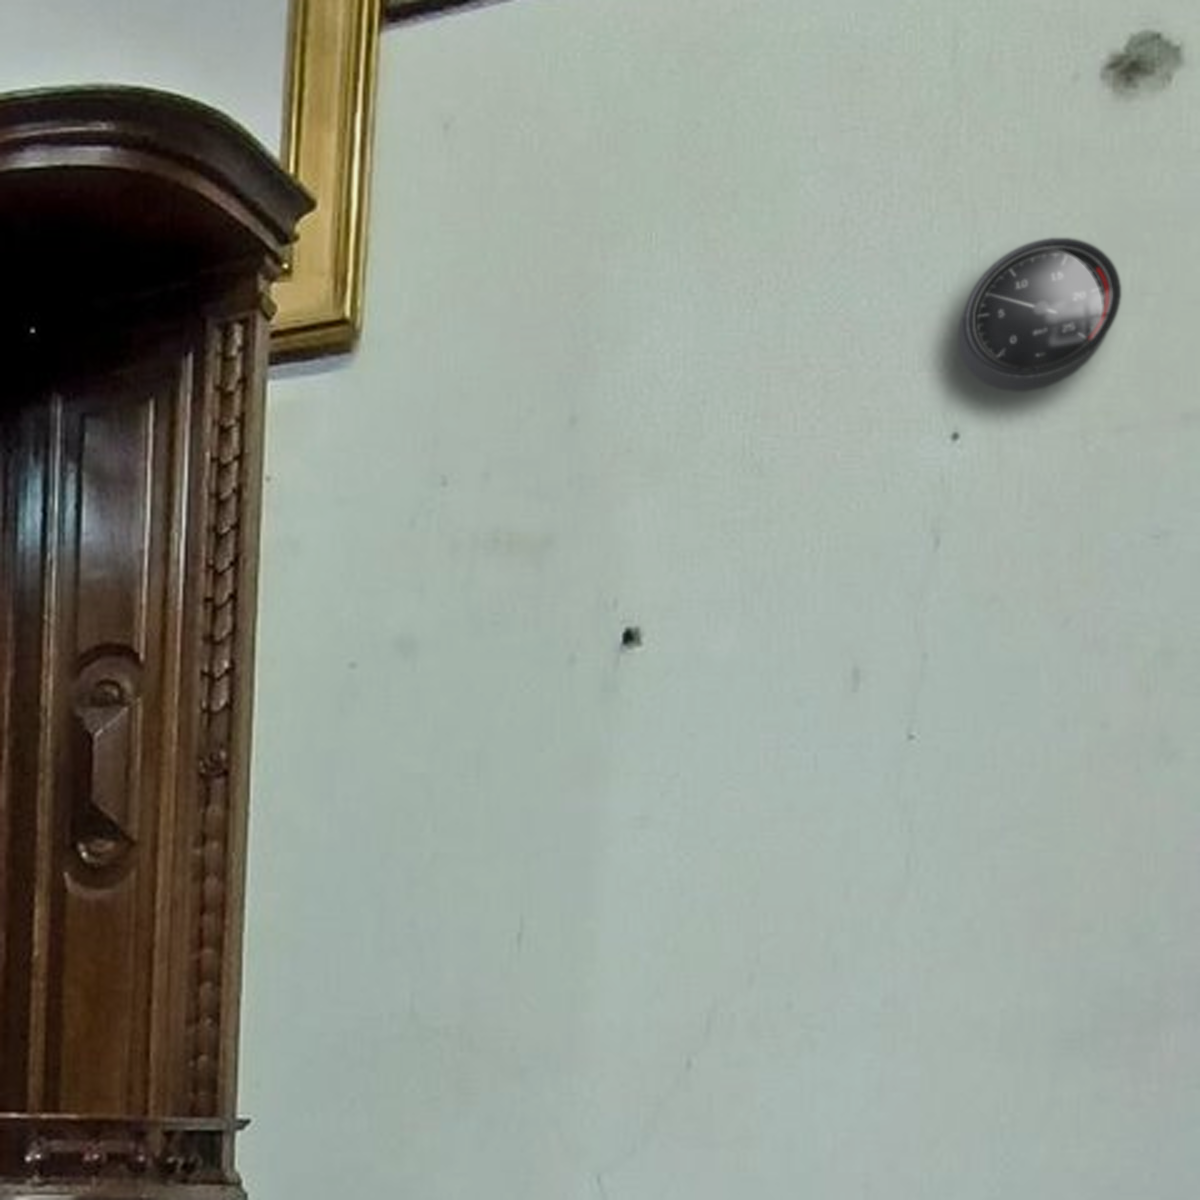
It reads 7; bar
